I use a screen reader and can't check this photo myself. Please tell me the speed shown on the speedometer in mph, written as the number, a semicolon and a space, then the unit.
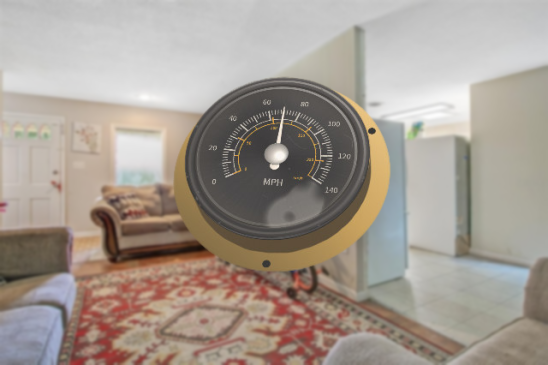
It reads 70; mph
